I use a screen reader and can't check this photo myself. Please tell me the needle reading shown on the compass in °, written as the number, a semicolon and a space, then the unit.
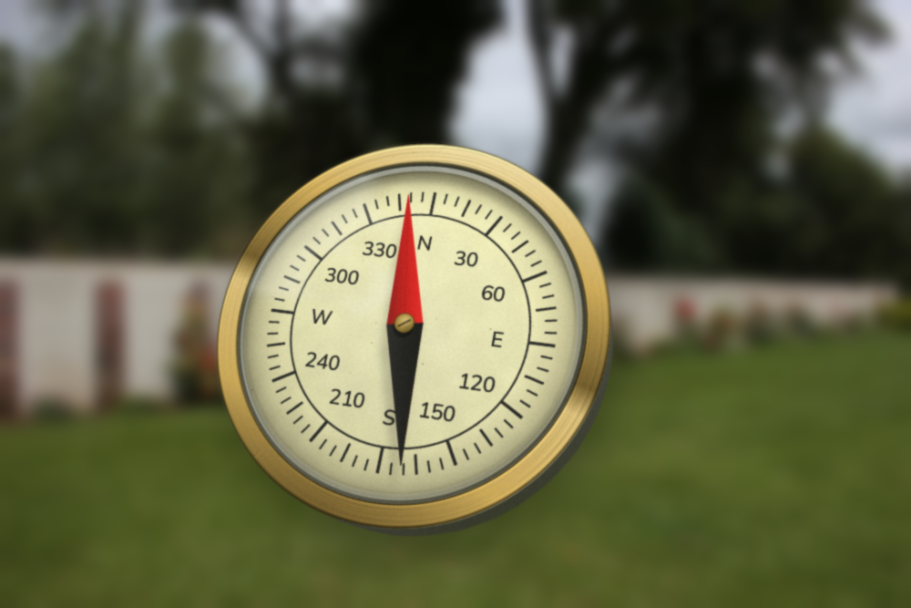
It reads 350; °
